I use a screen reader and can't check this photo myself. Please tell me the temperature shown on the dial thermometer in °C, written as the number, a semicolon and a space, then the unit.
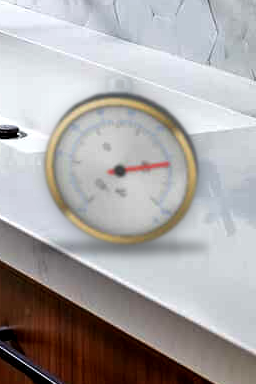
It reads 40; °C
